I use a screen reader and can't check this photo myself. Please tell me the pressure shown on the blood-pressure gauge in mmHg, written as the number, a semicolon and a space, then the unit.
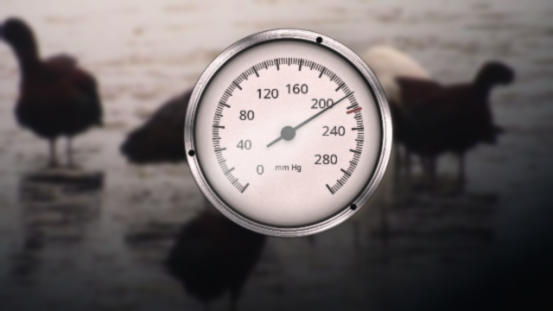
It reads 210; mmHg
